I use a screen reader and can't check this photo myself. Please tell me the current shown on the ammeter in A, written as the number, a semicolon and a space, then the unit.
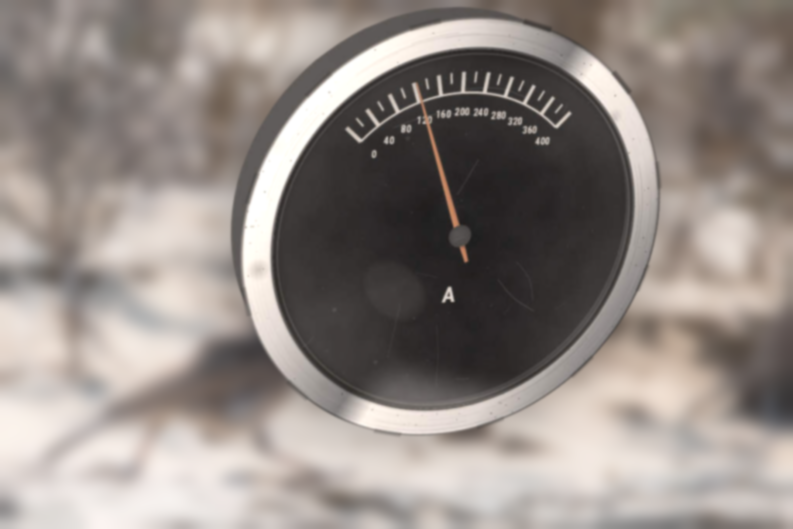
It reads 120; A
